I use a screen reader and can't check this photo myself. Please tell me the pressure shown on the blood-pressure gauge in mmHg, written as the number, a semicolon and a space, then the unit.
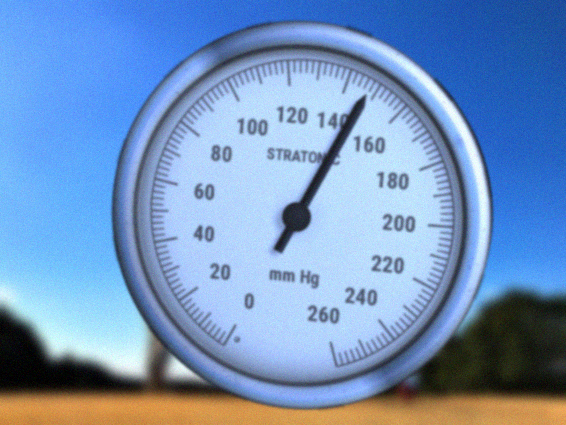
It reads 148; mmHg
